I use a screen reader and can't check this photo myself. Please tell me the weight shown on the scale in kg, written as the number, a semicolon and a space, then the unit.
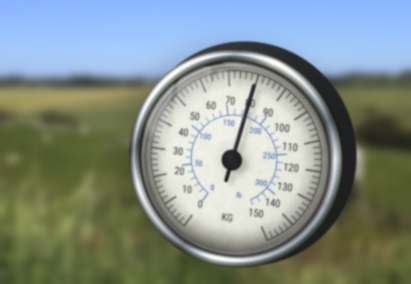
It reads 80; kg
